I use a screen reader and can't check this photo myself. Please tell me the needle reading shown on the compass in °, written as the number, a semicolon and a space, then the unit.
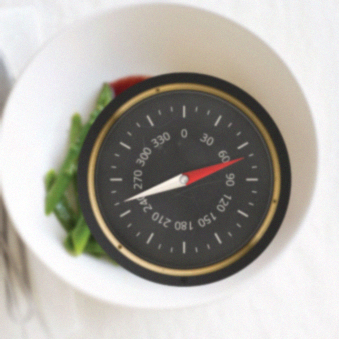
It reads 70; °
